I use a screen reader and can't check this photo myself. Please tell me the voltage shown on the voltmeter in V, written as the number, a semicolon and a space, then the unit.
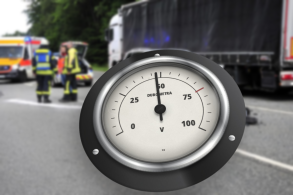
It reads 47.5; V
